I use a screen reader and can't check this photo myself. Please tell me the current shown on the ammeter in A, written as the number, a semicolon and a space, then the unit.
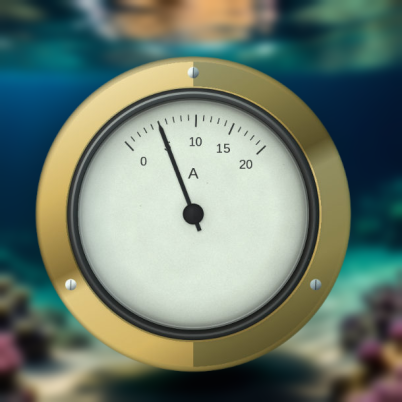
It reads 5; A
